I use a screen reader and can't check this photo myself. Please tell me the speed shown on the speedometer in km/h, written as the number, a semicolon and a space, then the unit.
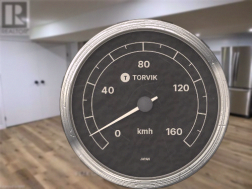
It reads 10; km/h
